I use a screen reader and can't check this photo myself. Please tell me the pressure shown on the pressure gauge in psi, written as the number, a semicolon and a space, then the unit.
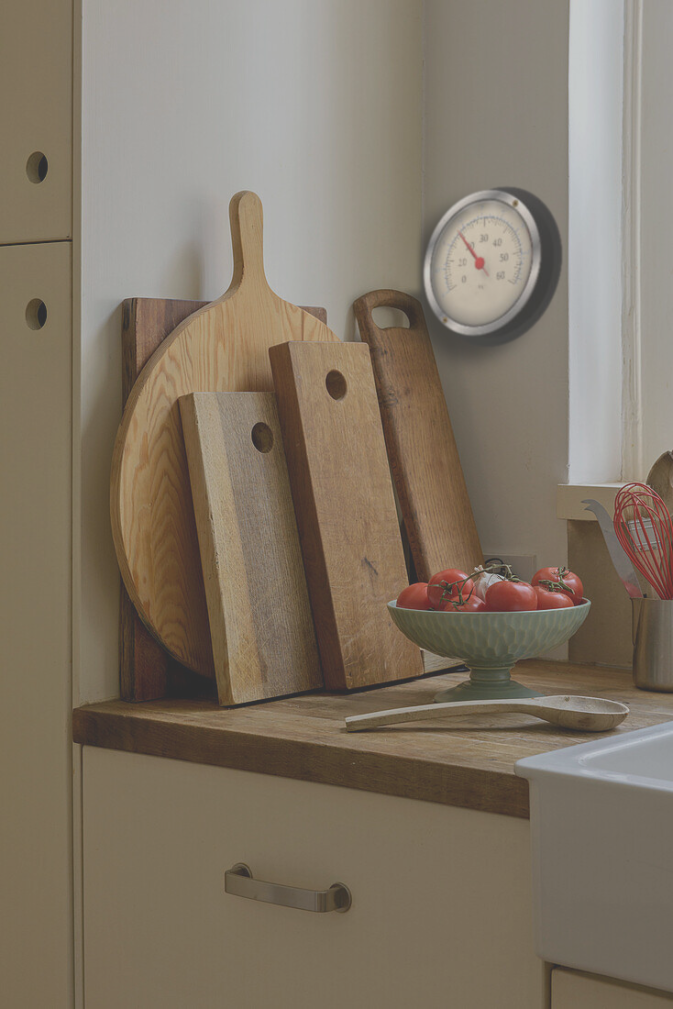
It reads 20; psi
